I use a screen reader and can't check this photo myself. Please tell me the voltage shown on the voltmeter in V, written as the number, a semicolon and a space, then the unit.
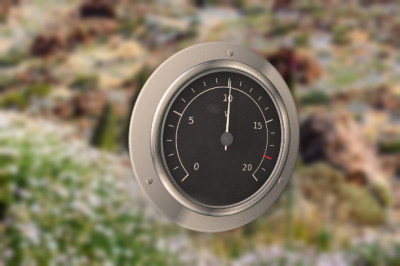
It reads 10; V
